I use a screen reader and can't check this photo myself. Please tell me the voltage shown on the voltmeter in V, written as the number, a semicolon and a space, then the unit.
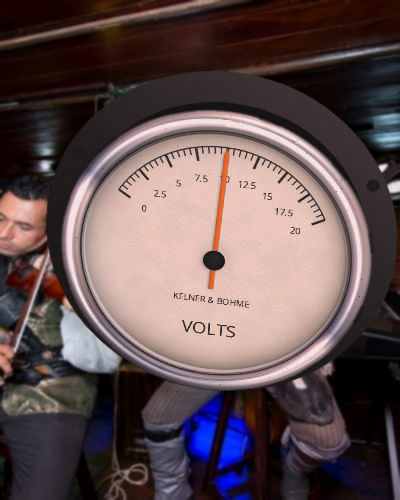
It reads 10; V
